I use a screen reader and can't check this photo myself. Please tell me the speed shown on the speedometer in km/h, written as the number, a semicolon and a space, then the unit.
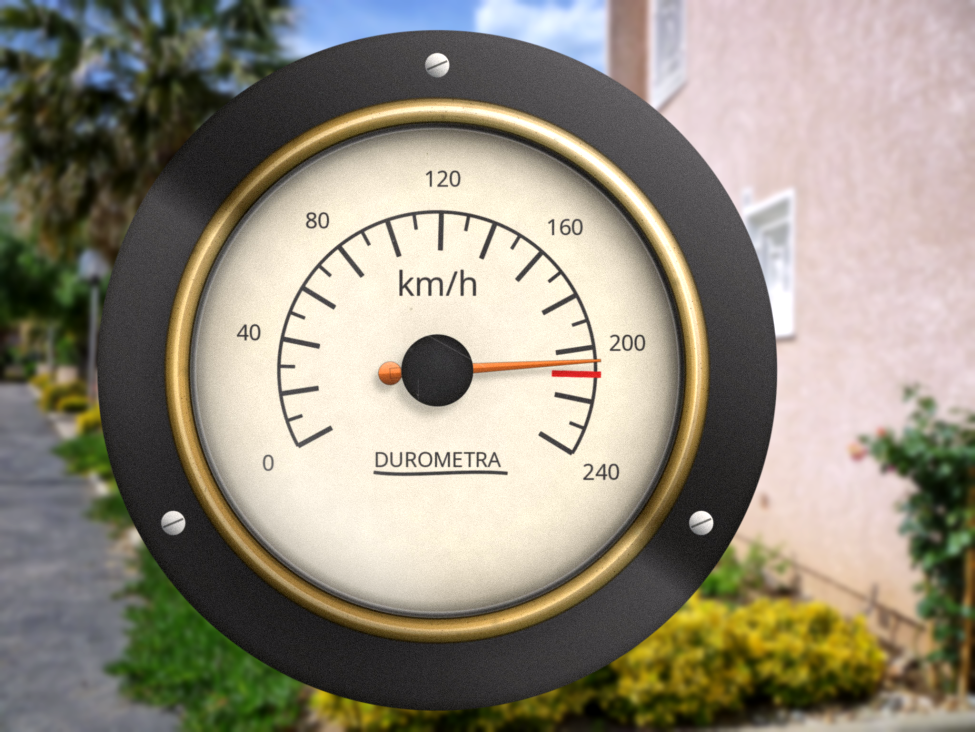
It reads 205; km/h
